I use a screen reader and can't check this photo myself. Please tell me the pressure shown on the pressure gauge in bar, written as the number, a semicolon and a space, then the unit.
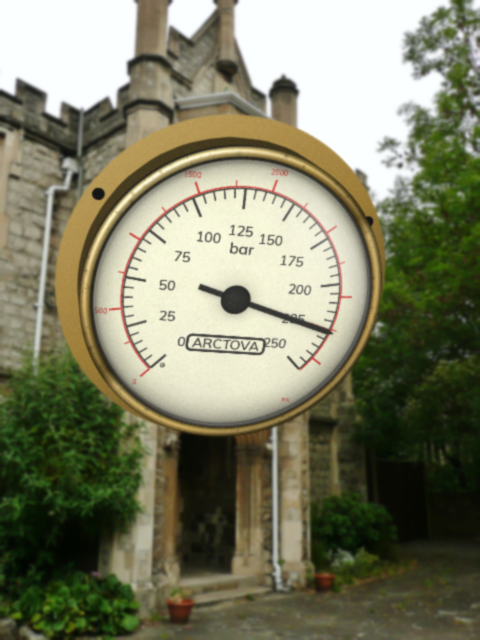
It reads 225; bar
